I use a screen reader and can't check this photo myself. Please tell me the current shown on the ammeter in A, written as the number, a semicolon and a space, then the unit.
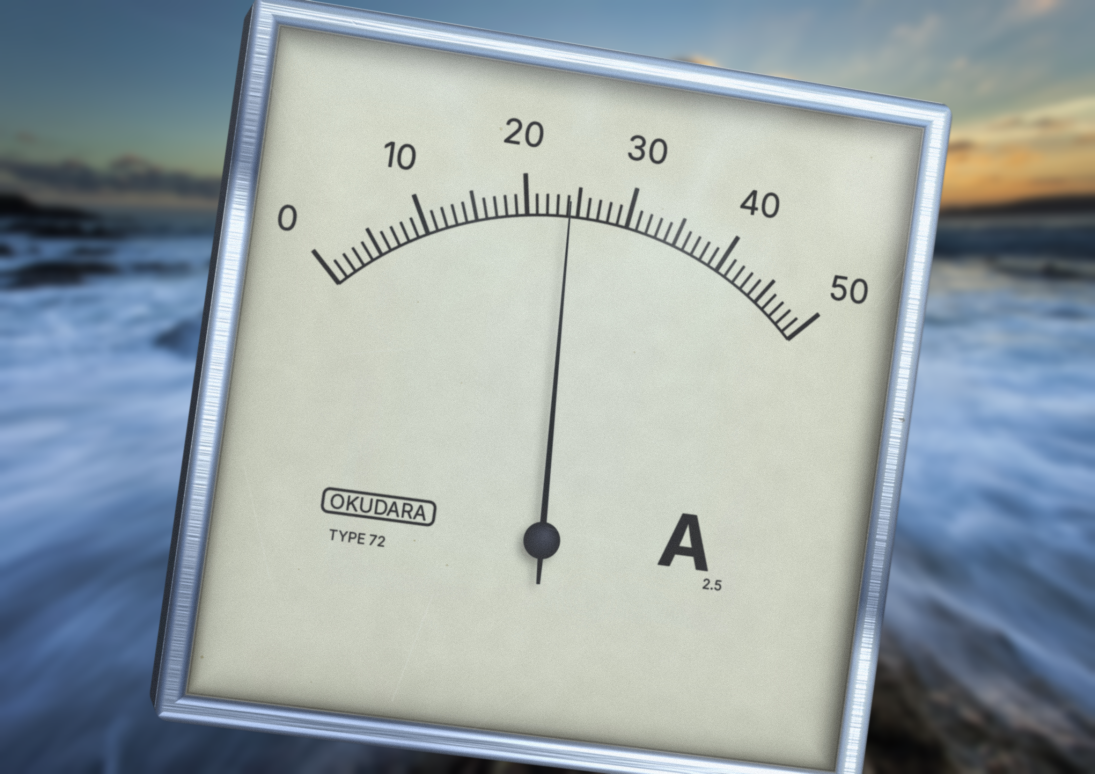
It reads 24; A
